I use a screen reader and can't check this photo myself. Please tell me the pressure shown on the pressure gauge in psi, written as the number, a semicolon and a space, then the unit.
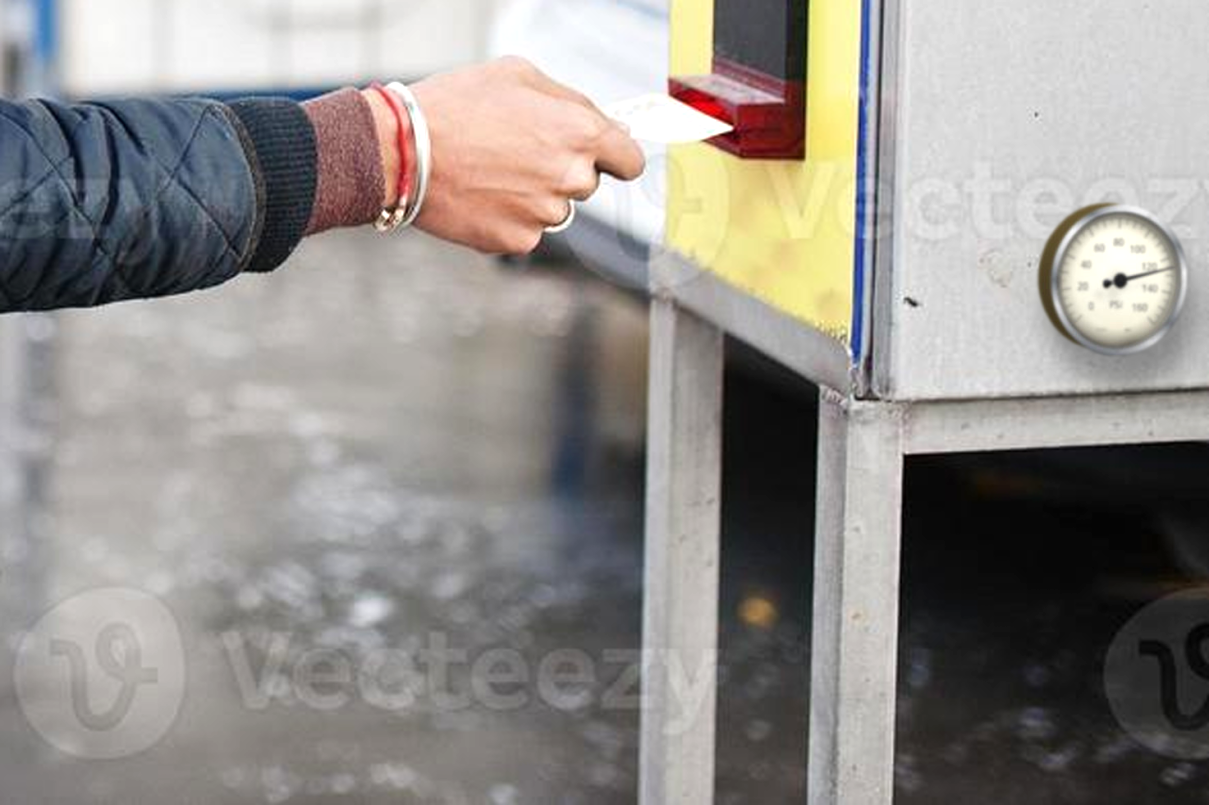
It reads 125; psi
